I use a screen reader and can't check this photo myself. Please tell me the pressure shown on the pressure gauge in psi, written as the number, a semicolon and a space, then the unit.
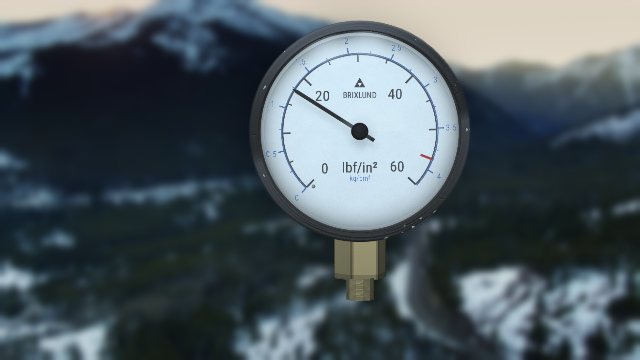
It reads 17.5; psi
